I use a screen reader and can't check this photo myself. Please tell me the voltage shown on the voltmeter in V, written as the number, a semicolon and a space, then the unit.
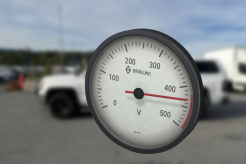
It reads 430; V
